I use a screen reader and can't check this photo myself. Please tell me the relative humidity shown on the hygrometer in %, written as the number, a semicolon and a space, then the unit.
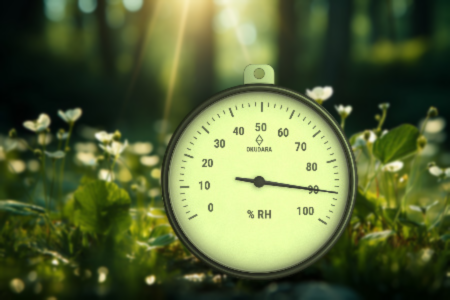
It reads 90; %
